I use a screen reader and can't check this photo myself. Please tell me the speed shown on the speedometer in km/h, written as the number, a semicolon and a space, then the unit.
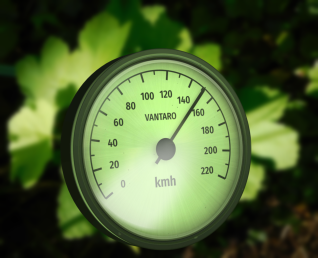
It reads 150; km/h
